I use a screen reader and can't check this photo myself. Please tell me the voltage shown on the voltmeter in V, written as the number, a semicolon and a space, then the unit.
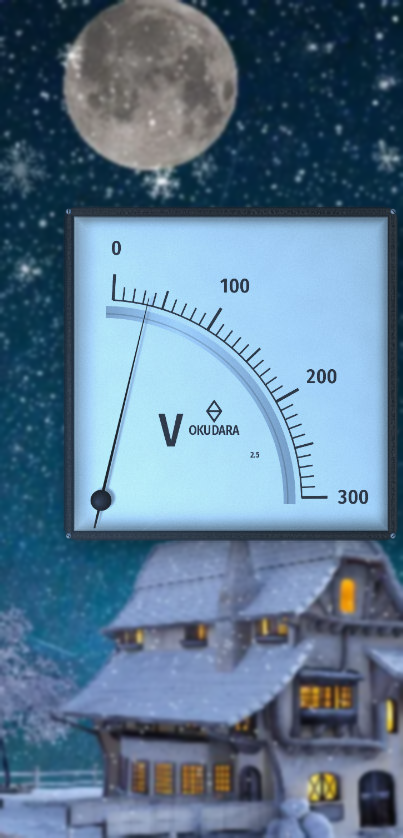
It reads 35; V
